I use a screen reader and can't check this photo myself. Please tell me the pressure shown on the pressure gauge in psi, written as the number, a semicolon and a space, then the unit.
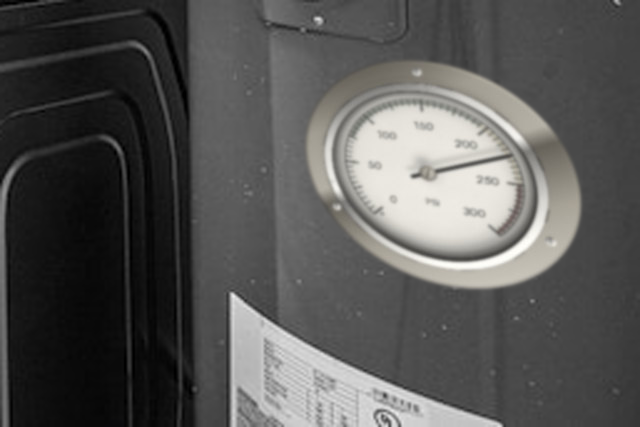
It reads 225; psi
